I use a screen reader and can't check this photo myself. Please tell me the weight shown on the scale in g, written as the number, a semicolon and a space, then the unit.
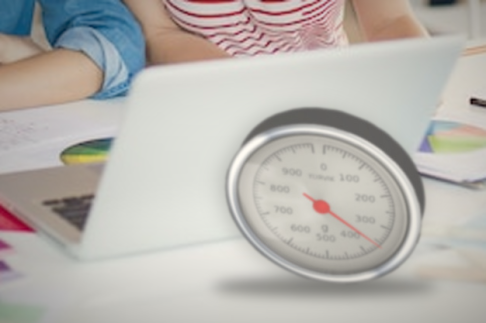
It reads 350; g
